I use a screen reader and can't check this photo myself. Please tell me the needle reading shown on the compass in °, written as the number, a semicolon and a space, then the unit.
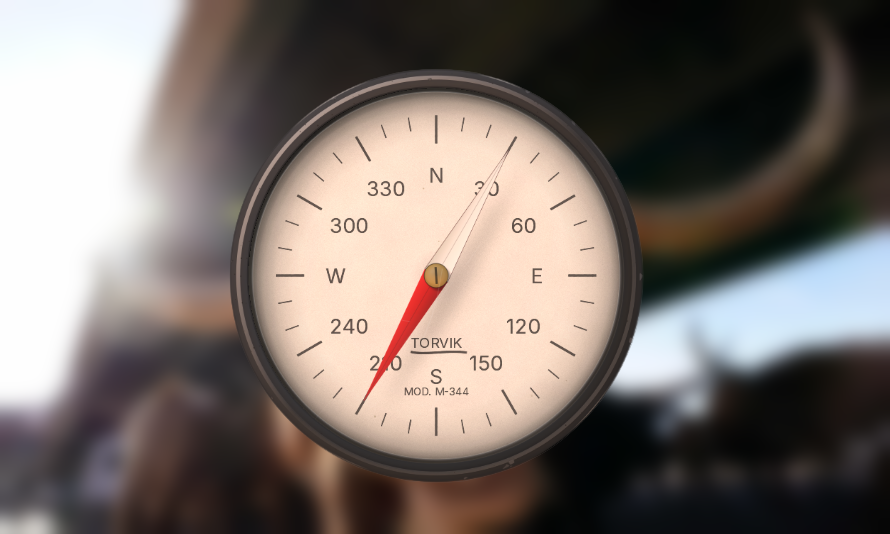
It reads 210; °
